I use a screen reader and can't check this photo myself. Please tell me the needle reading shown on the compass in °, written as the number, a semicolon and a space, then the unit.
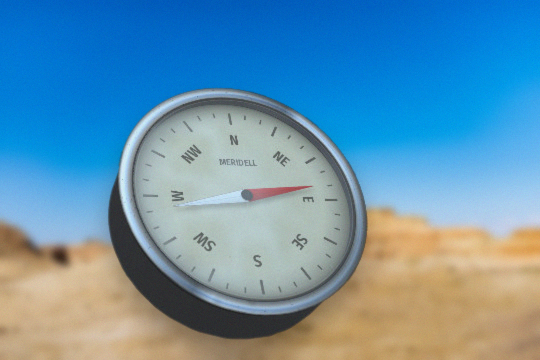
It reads 80; °
